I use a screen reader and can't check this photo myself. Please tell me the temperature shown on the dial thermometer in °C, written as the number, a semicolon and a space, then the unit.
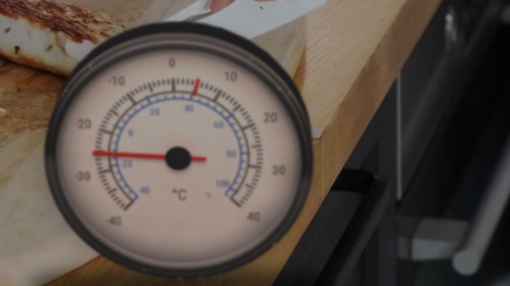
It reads -25; °C
